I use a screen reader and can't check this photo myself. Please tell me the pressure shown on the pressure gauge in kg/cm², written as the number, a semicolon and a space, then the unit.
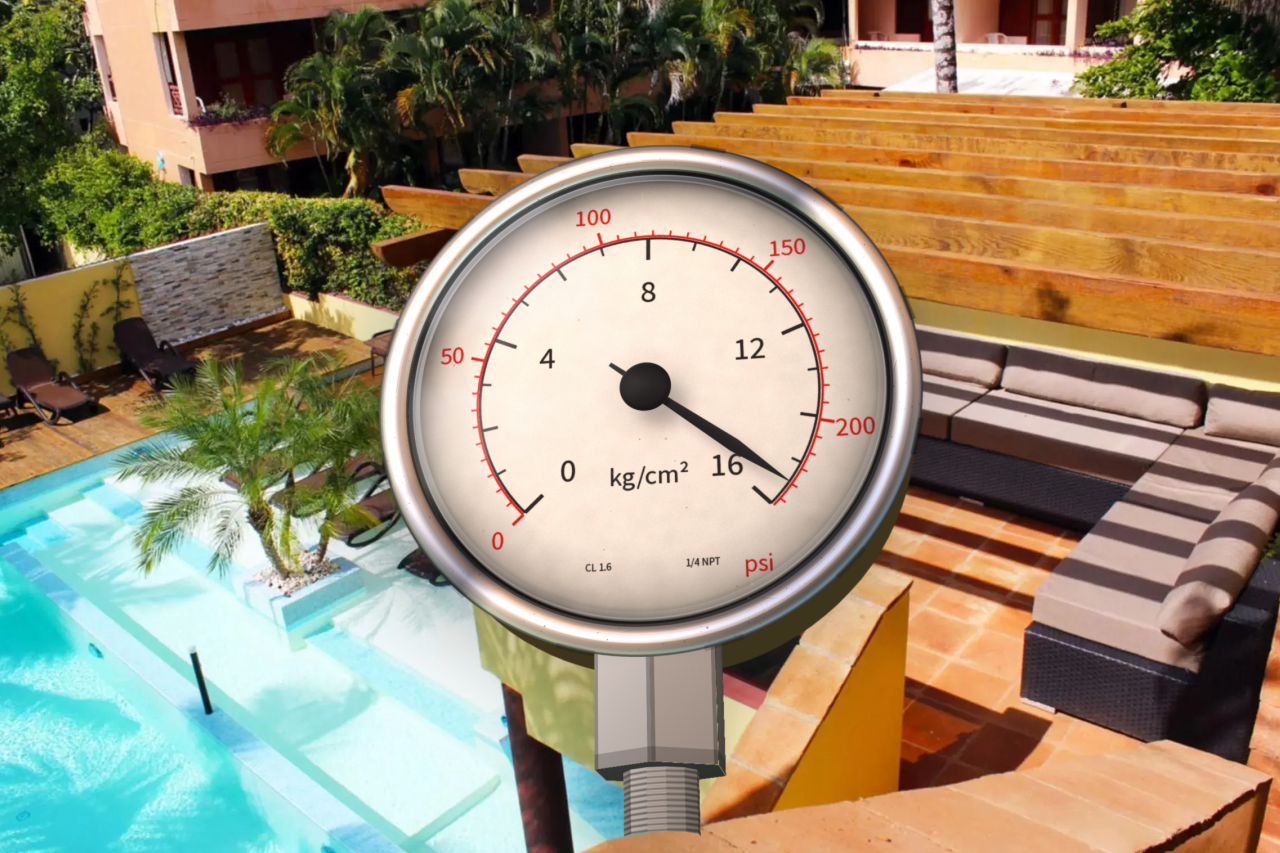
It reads 15.5; kg/cm²
